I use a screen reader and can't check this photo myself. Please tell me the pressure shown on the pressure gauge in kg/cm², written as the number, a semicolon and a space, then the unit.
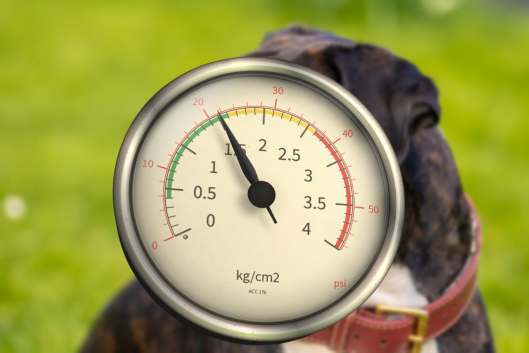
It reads 1.5; kg/cm²
